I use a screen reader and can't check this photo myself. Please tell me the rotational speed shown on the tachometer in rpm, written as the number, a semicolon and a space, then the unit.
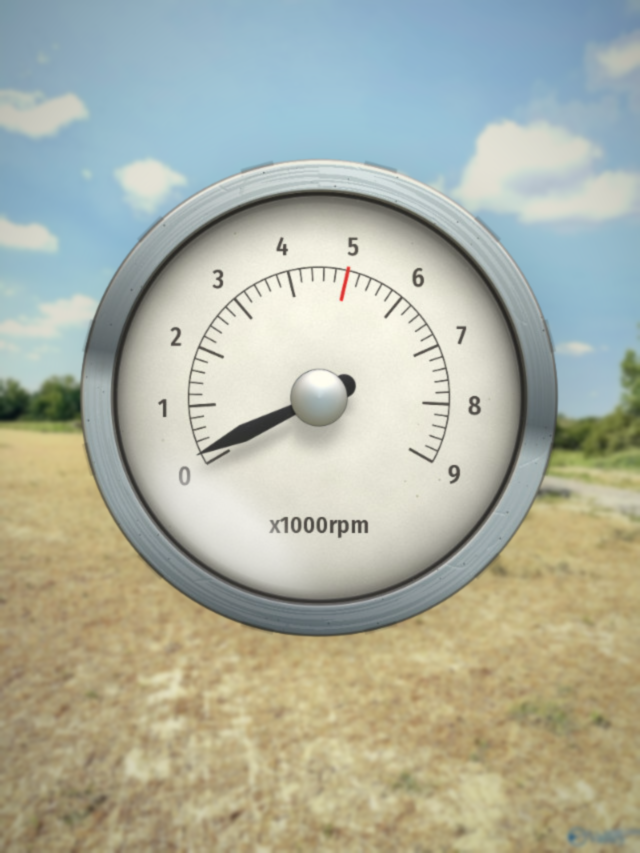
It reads 200; rpm
